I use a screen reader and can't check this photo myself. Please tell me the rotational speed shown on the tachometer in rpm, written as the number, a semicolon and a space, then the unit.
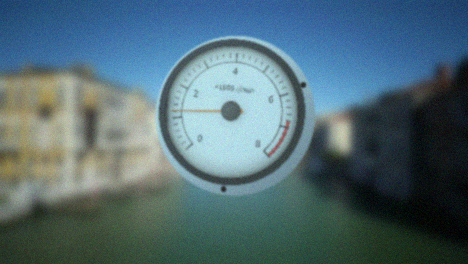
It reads 1200; rpm
